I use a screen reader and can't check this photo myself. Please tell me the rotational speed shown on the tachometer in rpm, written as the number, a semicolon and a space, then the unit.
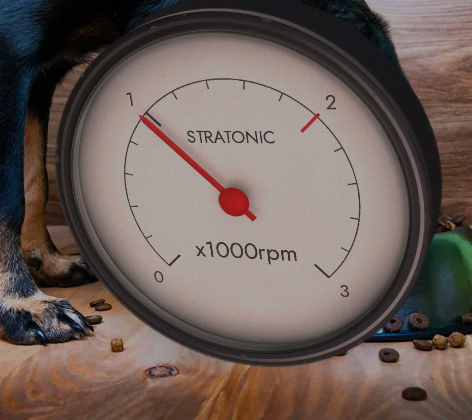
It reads 1000; rpm
